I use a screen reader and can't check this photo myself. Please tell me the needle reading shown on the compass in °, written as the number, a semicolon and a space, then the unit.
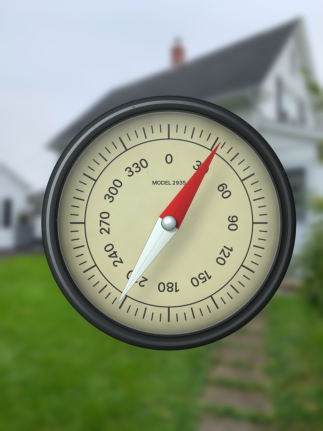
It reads 32.5; °
